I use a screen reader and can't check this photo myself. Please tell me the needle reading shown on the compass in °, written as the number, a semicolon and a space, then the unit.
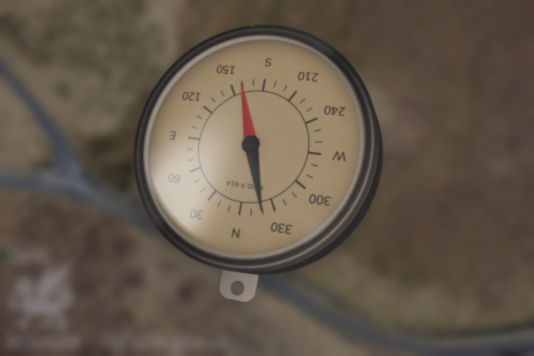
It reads 160; °
